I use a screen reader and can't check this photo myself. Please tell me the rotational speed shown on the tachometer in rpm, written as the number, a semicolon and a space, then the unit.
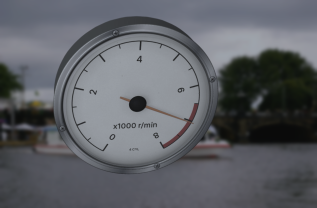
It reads 7000; rpm
